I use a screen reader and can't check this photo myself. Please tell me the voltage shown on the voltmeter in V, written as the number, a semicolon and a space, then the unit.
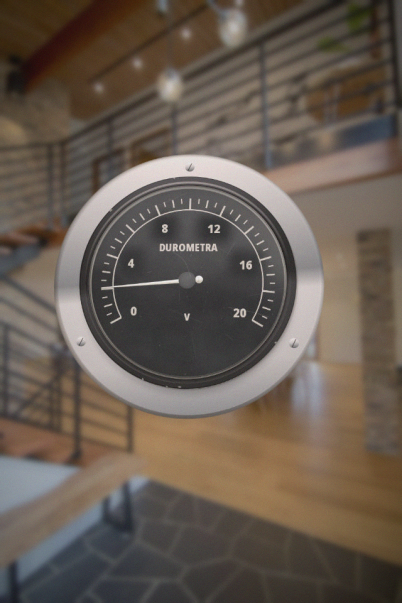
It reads 2; V
